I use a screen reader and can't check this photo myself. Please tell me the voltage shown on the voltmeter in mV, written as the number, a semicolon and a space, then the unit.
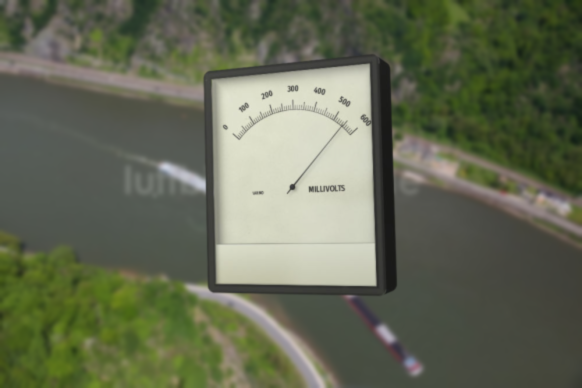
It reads 550; mV
